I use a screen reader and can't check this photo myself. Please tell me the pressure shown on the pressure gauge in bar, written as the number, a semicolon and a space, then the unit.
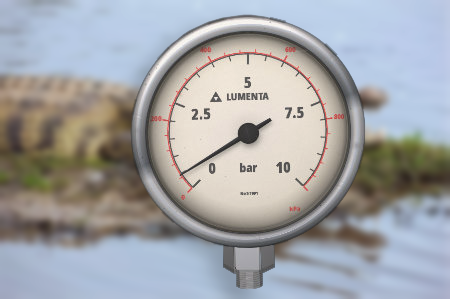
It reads 0.5; bar
